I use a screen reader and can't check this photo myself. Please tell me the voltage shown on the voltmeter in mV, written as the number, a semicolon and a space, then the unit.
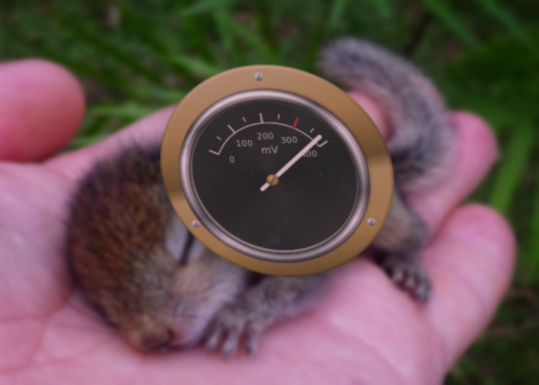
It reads 375; mV
